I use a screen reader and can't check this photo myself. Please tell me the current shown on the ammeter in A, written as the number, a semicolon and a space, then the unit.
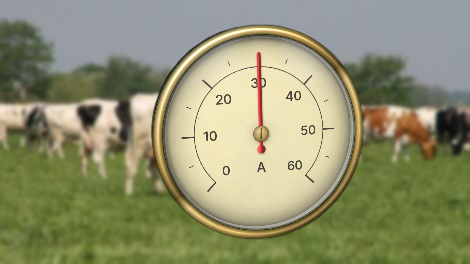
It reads 30; A
